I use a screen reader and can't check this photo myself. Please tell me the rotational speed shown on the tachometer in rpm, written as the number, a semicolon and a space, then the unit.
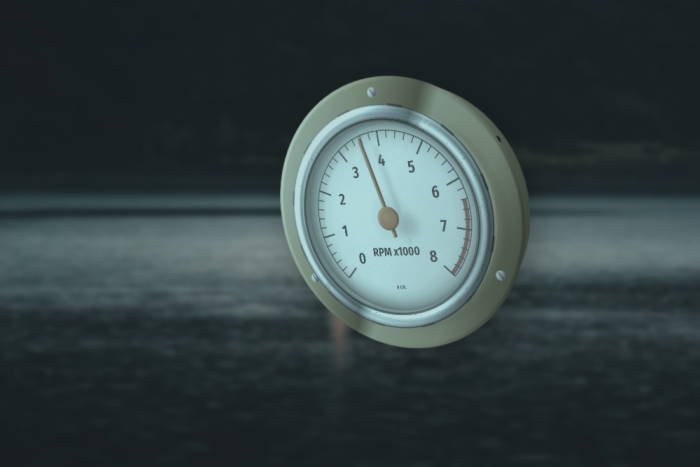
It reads 3600; rpm
